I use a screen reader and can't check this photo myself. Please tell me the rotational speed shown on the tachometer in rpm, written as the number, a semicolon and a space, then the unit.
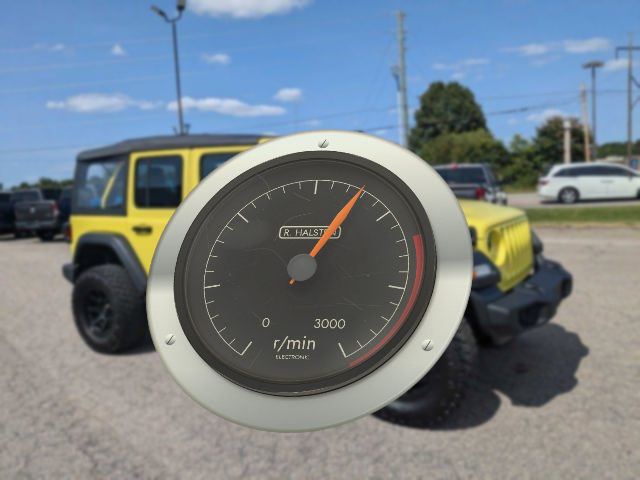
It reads 1800; rpm
